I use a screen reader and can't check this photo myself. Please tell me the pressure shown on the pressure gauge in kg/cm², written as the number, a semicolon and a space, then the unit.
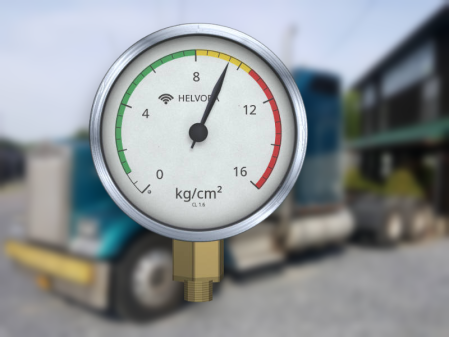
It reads 9.5; kg/cm²
